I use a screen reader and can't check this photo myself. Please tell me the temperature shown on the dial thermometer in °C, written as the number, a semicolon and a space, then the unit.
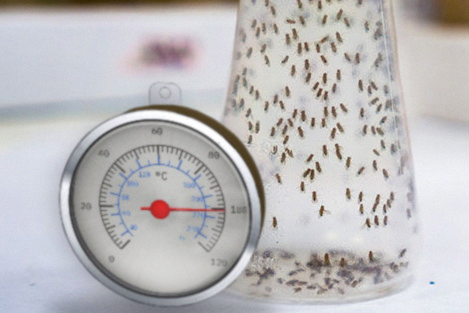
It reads 100; °C
